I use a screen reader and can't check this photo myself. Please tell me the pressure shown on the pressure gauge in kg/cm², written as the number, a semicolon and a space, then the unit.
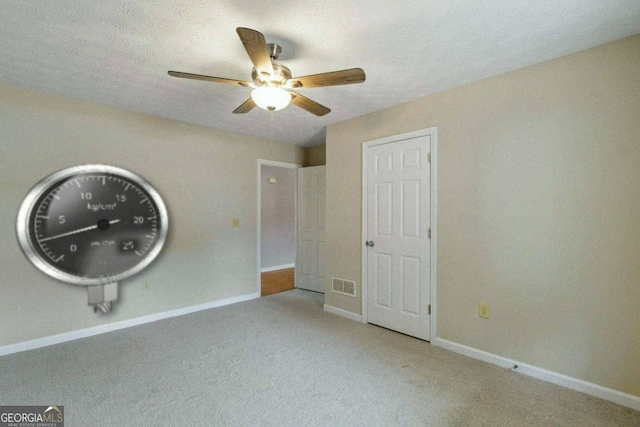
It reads 2.5; kg/cm²
